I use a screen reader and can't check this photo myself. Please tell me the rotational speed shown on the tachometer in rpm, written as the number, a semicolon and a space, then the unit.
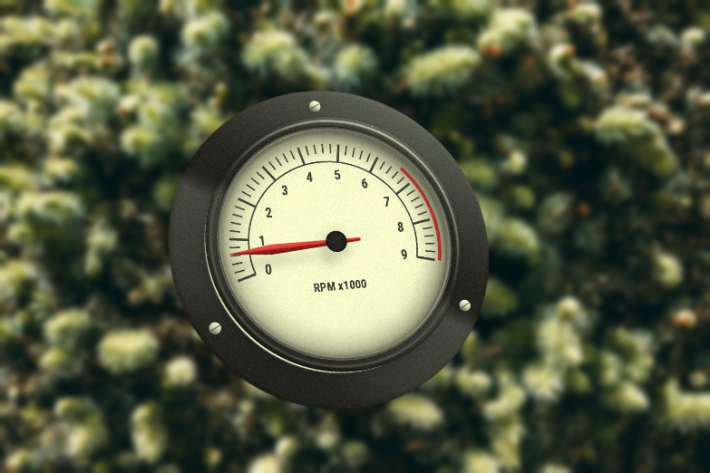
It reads 600; rpm
